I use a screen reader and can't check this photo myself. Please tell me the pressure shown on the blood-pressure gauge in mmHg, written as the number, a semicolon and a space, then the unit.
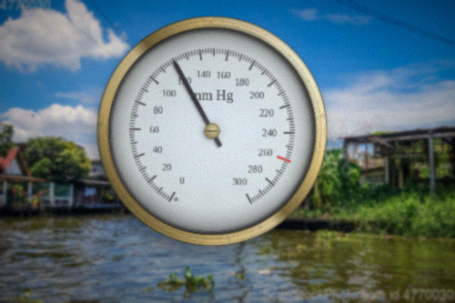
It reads 120; mmHg
